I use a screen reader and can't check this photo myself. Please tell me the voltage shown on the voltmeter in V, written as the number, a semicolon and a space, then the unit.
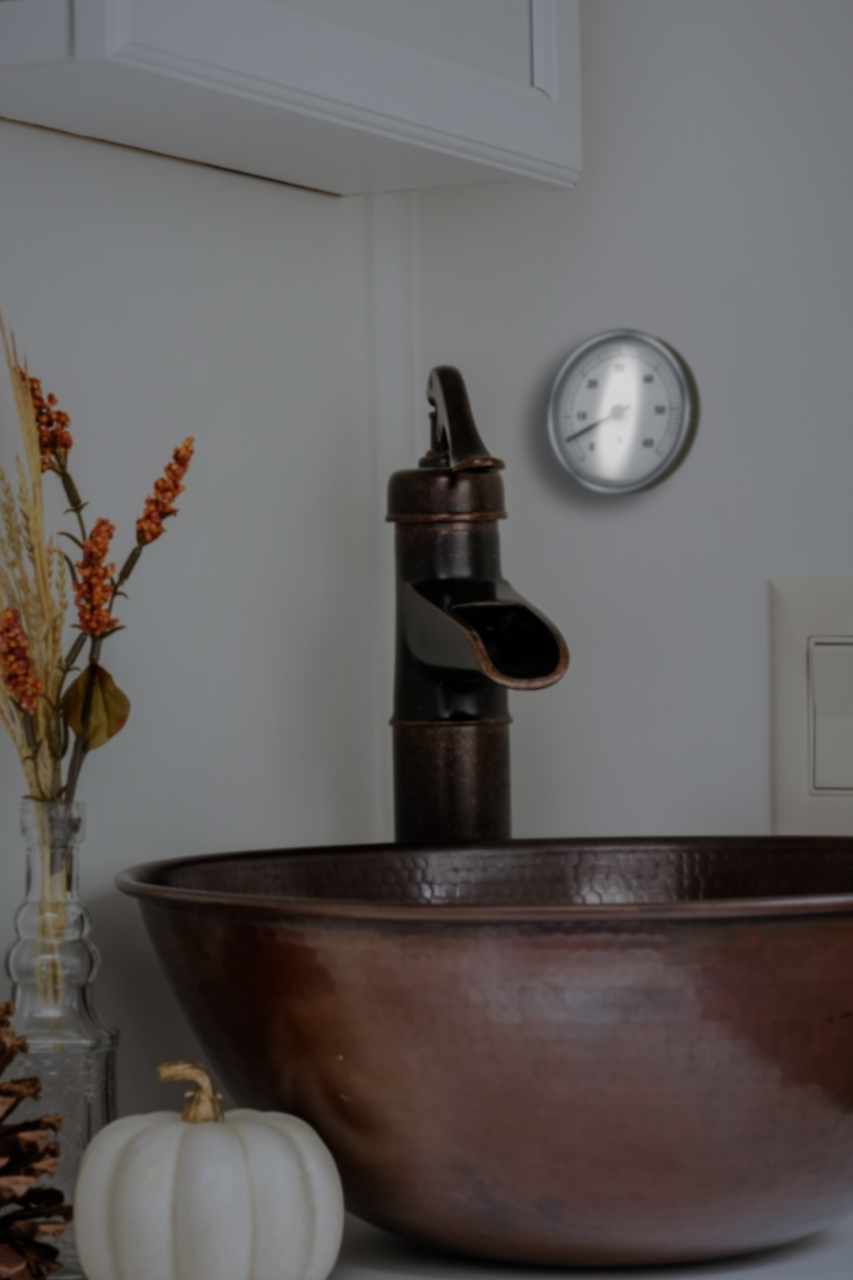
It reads 5; V
